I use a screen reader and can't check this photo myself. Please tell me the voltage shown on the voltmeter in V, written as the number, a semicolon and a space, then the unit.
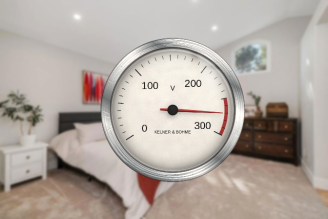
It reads 270; V
